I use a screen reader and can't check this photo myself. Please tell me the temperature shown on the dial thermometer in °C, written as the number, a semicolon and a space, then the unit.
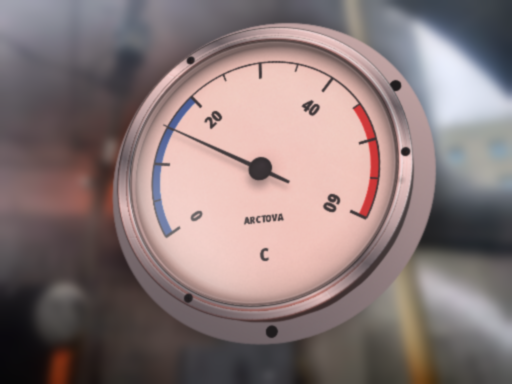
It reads 15; °C
